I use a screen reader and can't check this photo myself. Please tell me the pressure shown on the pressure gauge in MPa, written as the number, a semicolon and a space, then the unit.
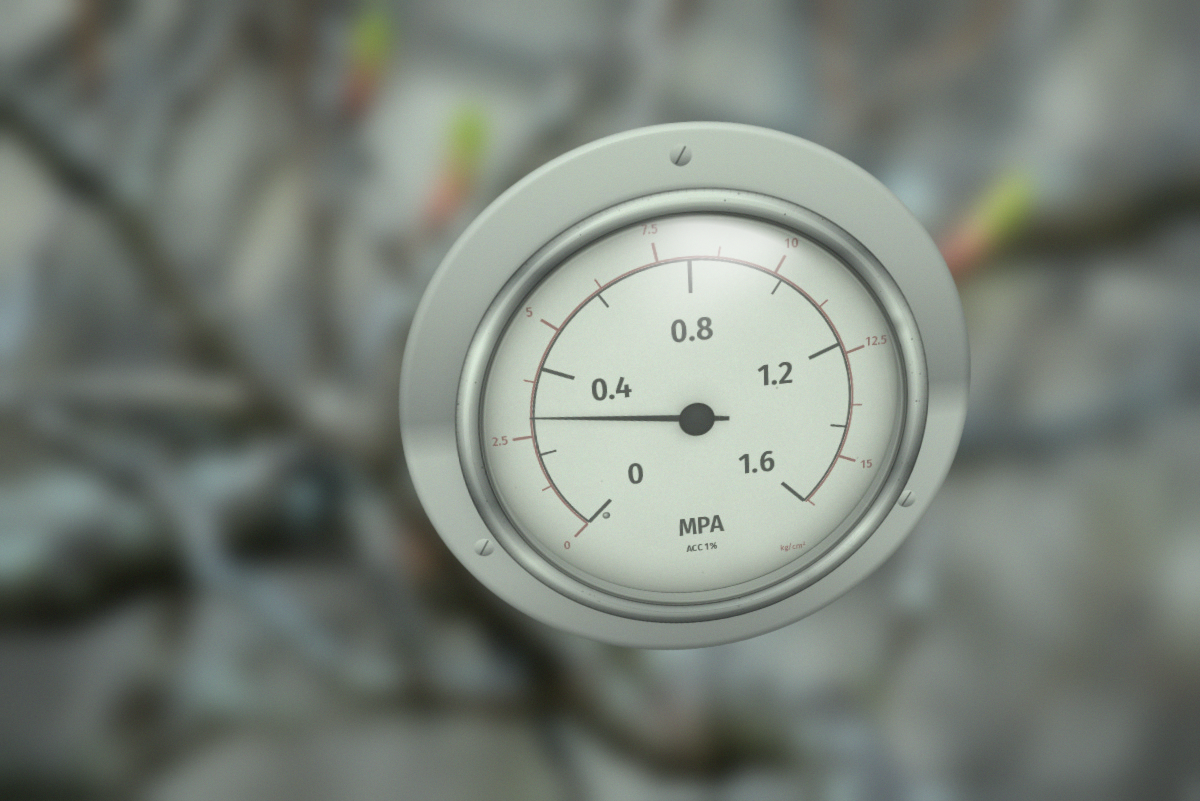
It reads 0.3; MPa
